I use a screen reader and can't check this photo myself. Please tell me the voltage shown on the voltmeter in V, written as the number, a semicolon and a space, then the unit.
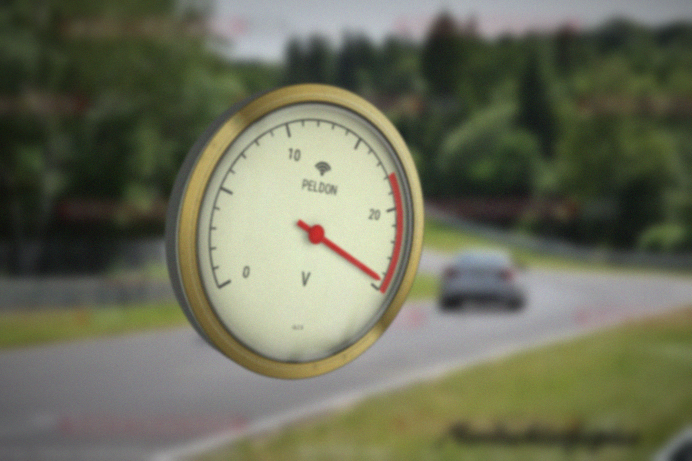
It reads 24.5; V
